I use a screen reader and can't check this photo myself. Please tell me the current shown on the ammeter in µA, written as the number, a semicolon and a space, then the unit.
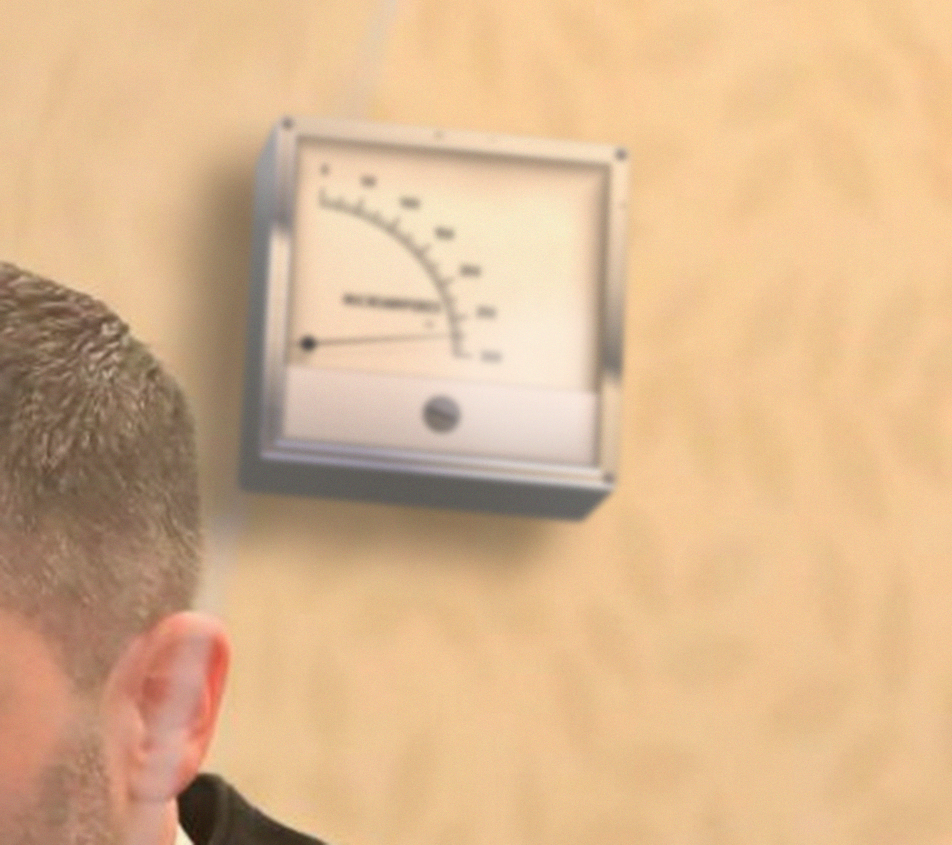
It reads 275; µA
